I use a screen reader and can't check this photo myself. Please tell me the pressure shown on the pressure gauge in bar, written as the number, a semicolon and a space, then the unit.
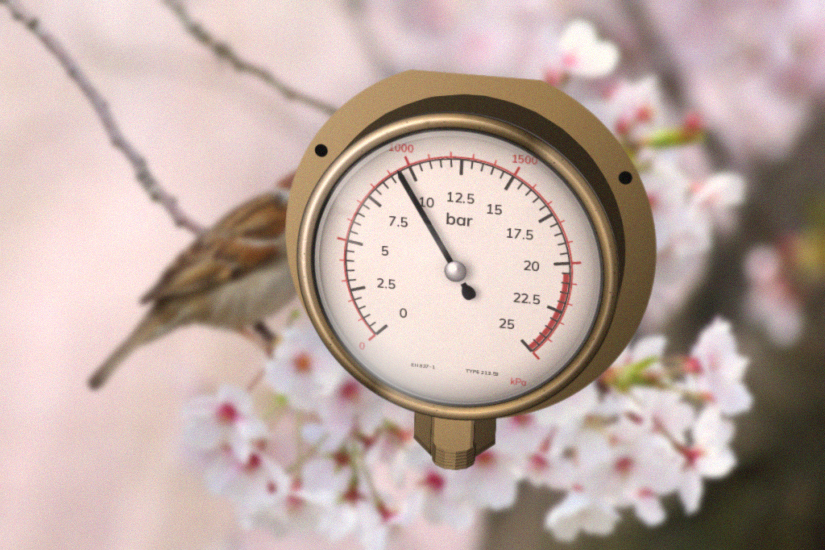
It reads 9.5; bar
